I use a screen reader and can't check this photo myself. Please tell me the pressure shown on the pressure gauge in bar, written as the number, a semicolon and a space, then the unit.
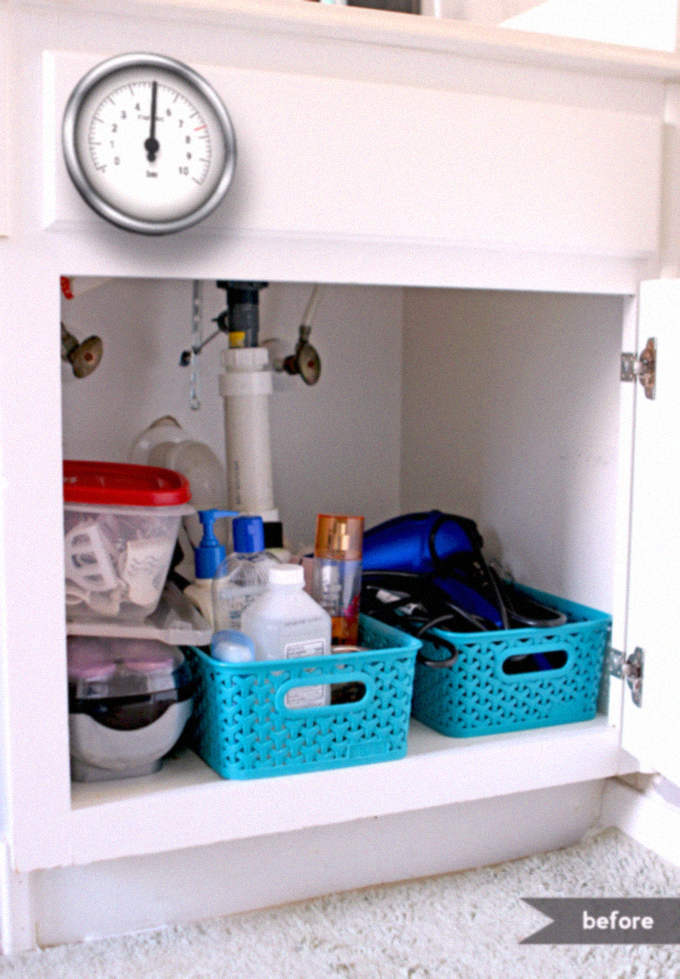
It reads 5; bar
